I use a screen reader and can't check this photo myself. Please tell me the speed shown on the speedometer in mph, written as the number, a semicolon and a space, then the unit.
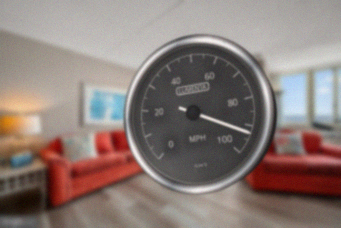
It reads 92.5; mph
